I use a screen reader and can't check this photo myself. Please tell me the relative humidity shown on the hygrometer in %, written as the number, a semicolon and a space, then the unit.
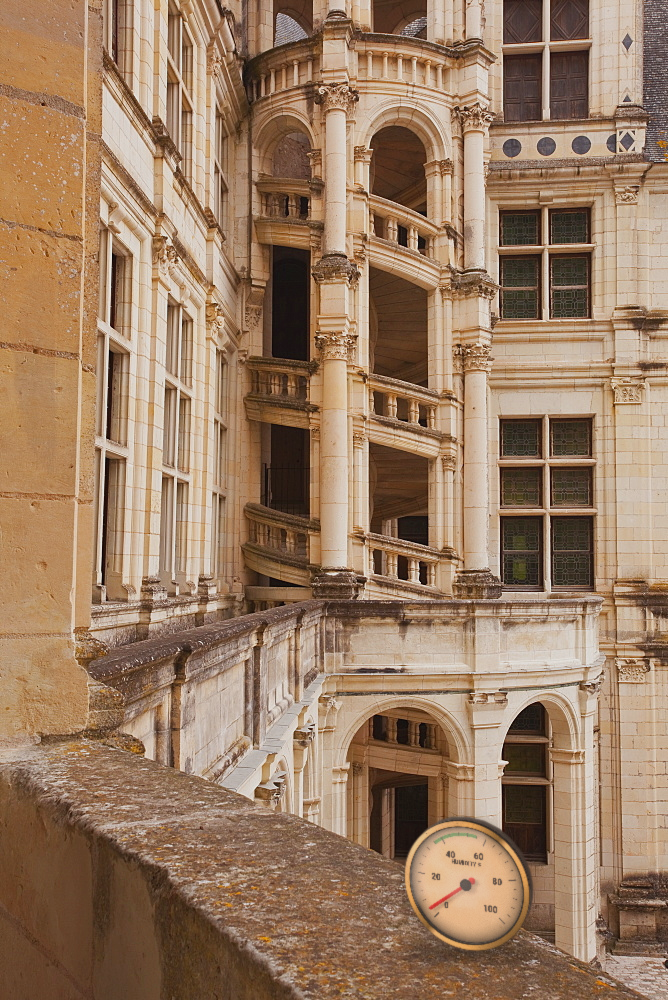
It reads 4; %
